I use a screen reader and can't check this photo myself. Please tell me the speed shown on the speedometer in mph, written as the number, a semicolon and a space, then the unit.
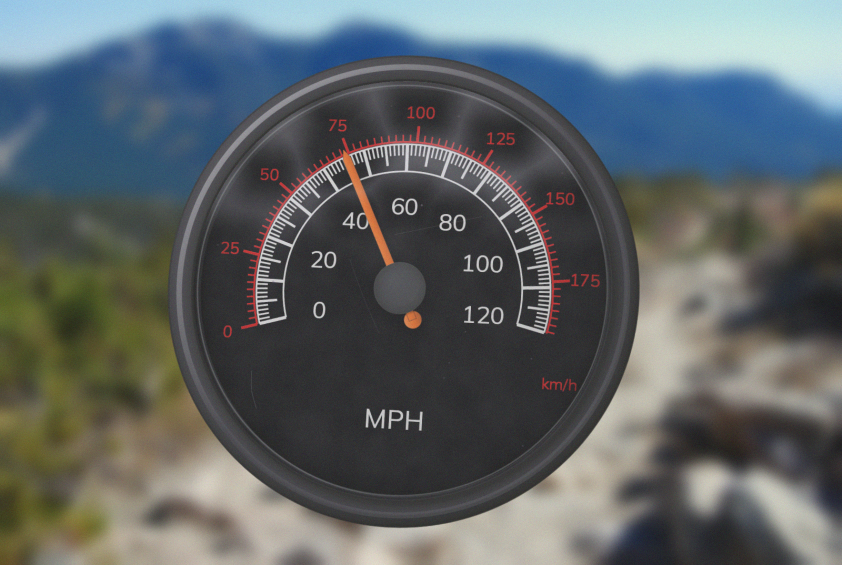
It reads 46; mph
